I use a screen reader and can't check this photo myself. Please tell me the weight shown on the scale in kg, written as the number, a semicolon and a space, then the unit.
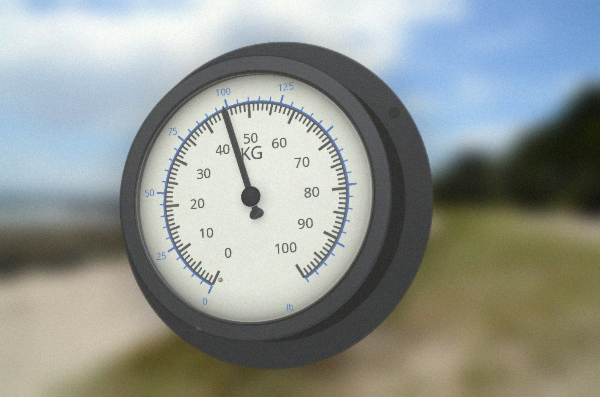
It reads 45; kg
